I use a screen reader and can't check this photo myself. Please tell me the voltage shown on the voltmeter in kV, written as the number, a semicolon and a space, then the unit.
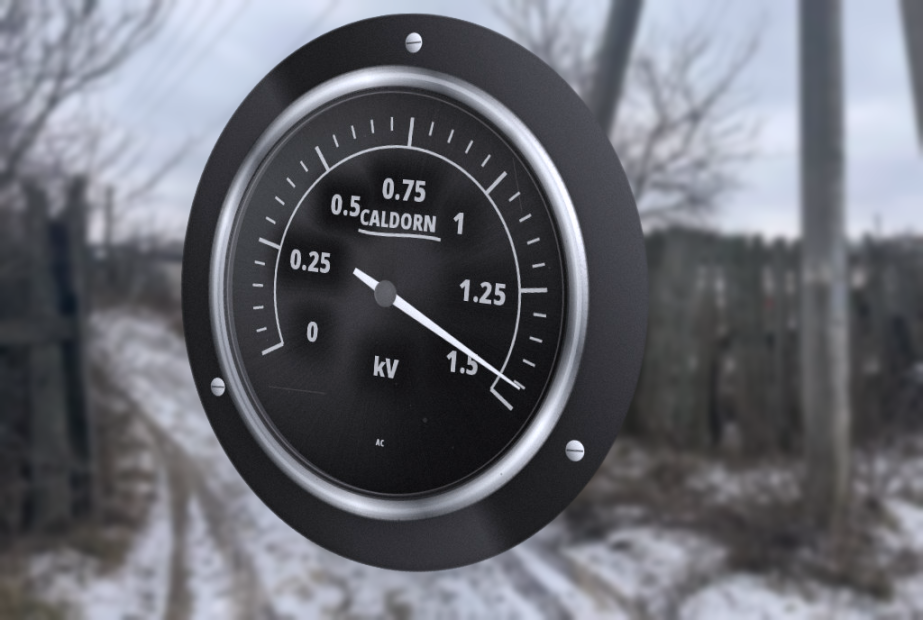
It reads 1.45; kV
